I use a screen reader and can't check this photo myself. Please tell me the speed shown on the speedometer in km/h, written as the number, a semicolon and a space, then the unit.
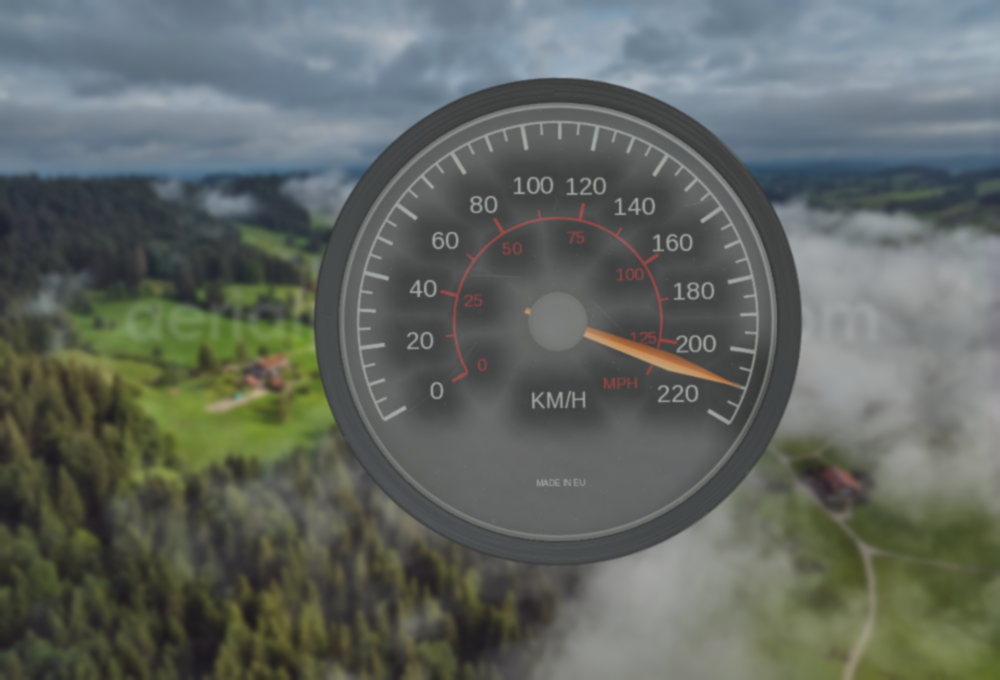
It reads 210; km/h
